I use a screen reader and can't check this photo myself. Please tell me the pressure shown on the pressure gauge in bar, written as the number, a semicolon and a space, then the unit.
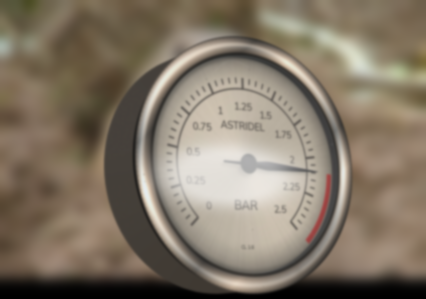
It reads 2.1; bar
